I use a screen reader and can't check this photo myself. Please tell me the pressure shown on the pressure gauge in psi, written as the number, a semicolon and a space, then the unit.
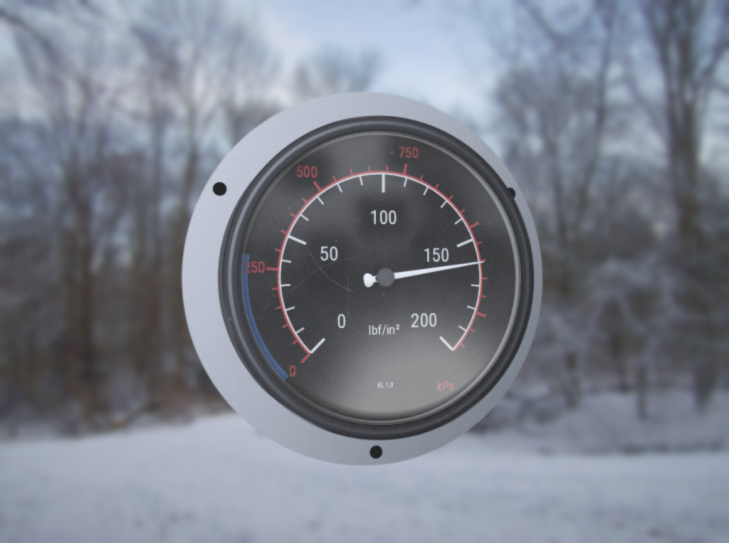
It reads 160; psi
